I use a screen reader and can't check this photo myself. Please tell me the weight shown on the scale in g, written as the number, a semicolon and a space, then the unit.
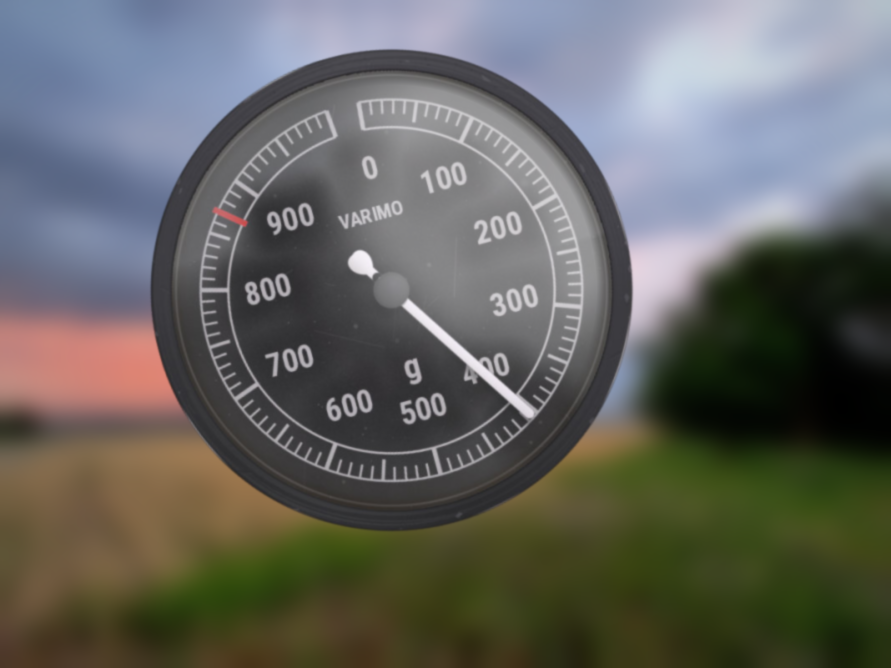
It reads 405; g
